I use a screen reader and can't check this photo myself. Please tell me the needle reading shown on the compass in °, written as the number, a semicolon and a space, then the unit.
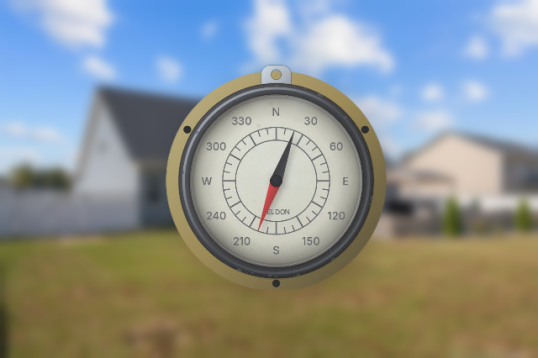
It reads 200; °
